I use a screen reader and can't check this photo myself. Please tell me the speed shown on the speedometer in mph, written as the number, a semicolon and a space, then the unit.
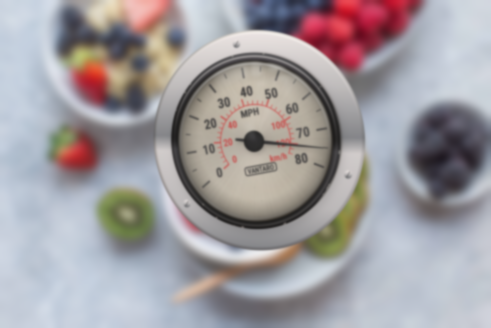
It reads 75; mph
